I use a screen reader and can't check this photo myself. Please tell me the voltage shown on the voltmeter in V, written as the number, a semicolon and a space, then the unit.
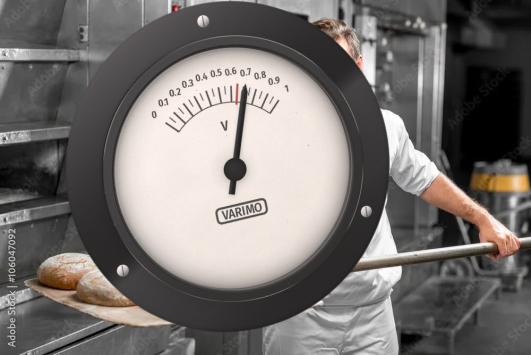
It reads 0.7; V
